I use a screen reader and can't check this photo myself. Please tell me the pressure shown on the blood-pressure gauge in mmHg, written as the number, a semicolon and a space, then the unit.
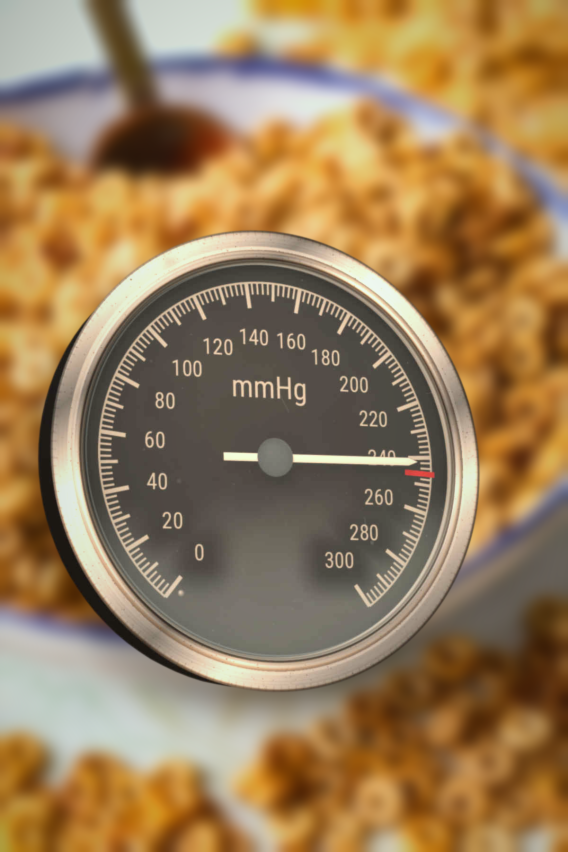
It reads 242; mmHg
